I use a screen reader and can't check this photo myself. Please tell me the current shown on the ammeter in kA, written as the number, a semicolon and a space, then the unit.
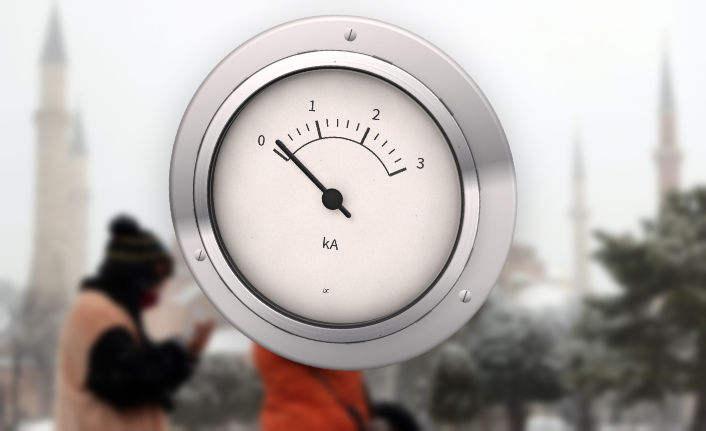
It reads 0.2; kA
